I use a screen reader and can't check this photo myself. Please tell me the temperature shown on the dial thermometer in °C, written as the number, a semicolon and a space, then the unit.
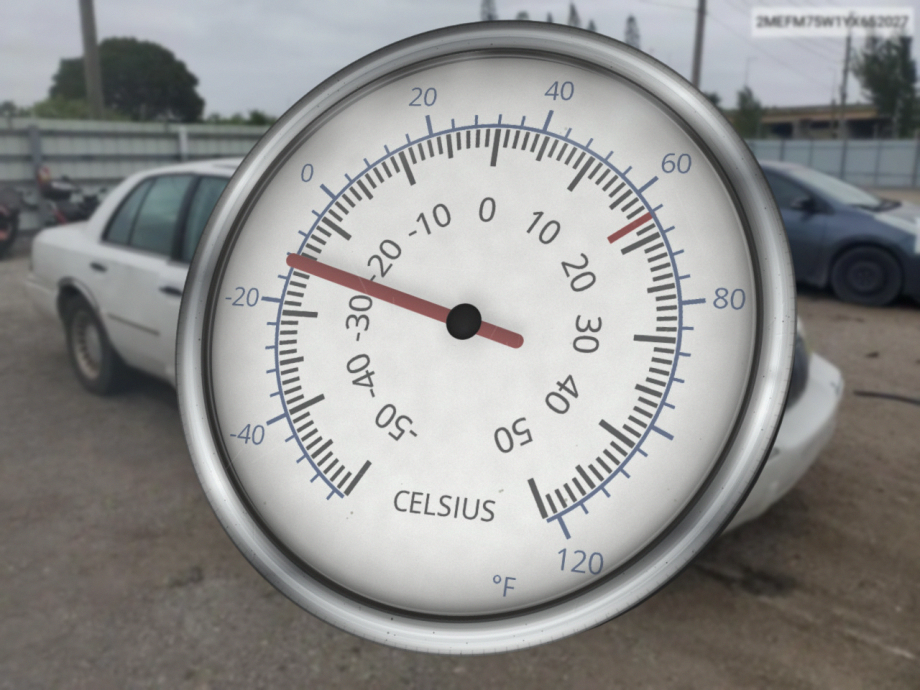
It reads -25; °C
